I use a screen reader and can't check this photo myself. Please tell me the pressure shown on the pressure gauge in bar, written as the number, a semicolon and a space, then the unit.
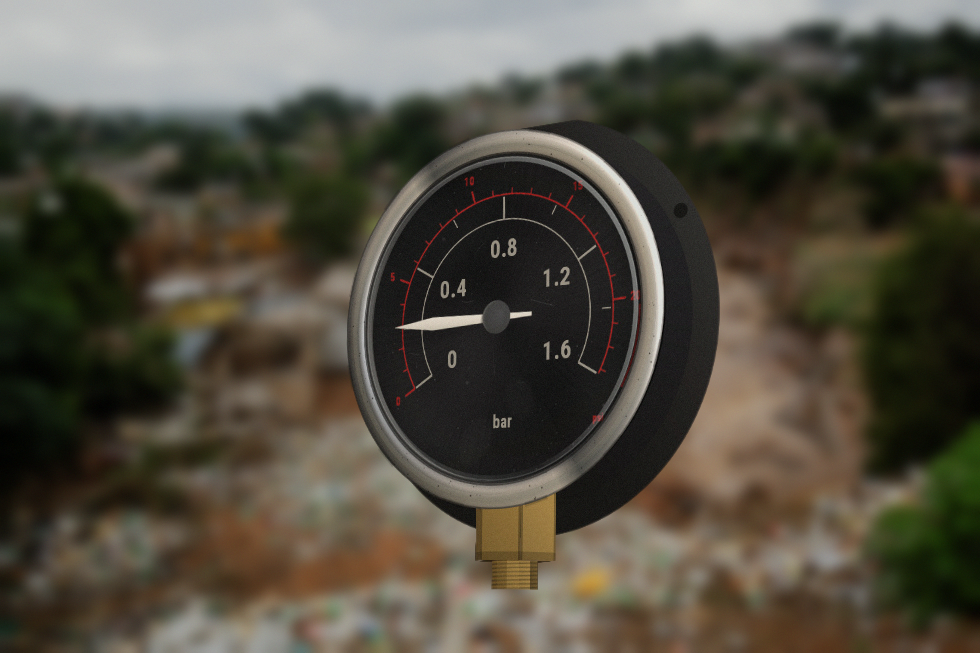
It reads 0.2; bar
